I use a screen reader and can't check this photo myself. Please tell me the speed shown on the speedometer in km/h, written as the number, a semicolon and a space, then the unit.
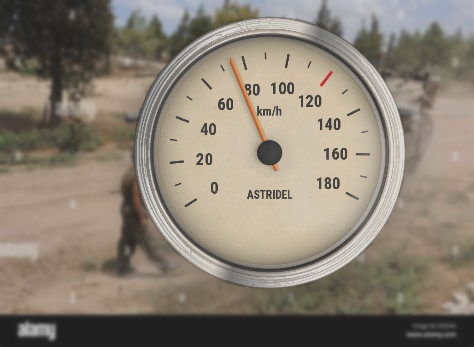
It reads 75; km/h
